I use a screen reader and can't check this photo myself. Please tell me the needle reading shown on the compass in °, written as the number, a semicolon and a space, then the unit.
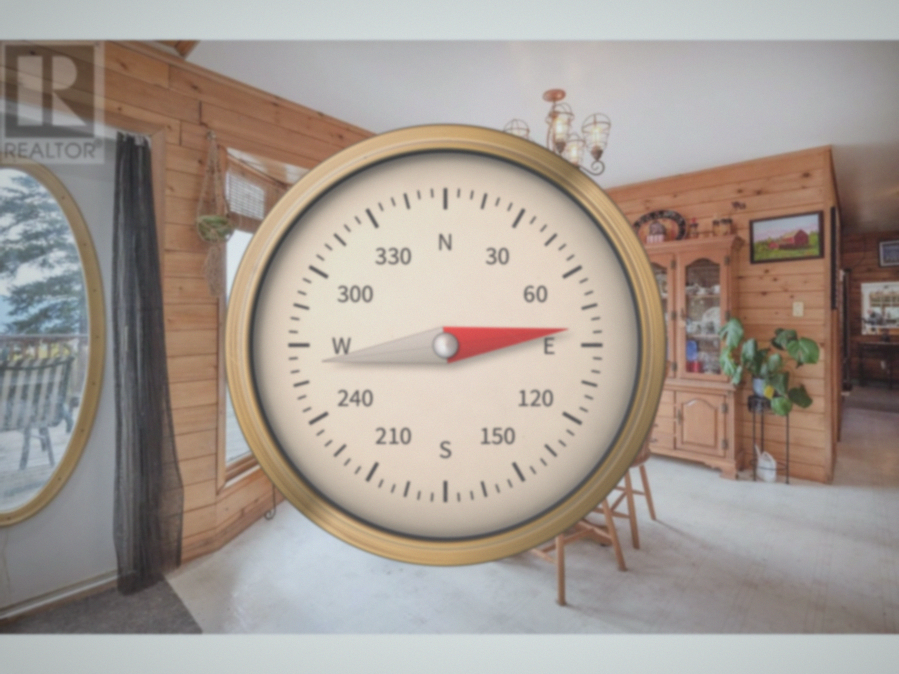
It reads 82.5; °
